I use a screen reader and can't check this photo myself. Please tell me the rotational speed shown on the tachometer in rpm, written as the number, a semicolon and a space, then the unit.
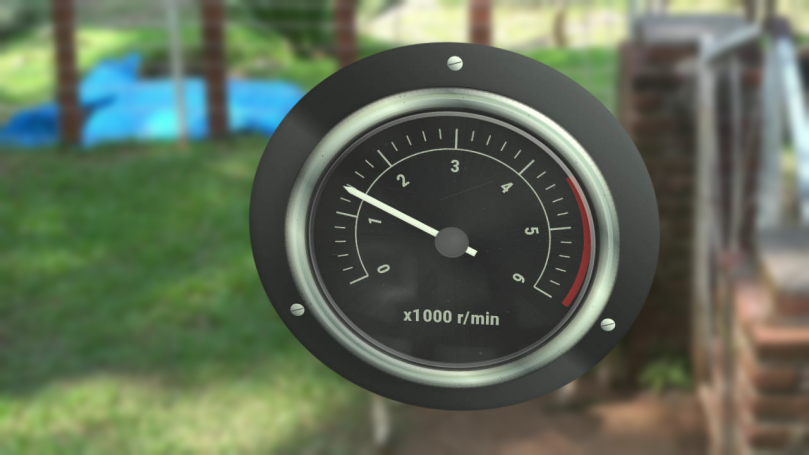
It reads 1400; rpm
